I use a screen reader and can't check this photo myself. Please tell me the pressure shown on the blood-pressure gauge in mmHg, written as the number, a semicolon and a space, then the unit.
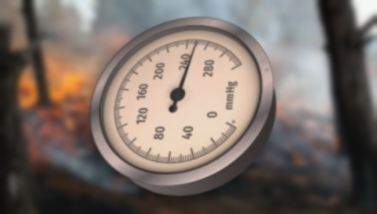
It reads 250; mmHg
